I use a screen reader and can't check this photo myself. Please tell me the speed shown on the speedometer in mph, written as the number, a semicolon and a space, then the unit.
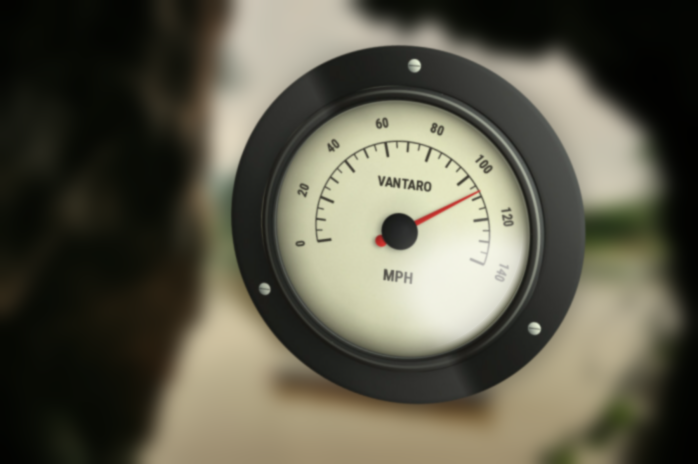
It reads 107.5; mph
